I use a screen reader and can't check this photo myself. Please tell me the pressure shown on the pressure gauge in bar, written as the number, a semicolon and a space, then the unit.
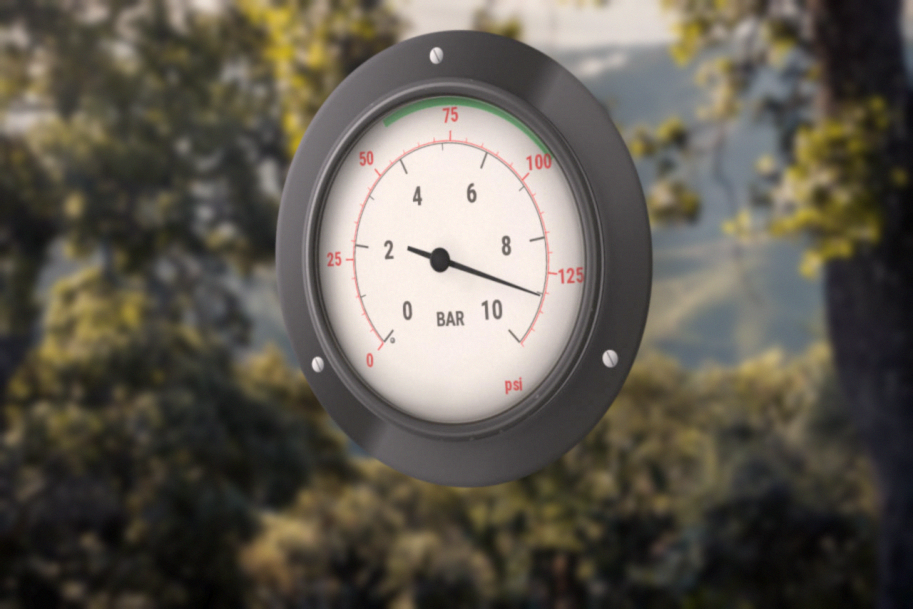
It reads 9; bar
